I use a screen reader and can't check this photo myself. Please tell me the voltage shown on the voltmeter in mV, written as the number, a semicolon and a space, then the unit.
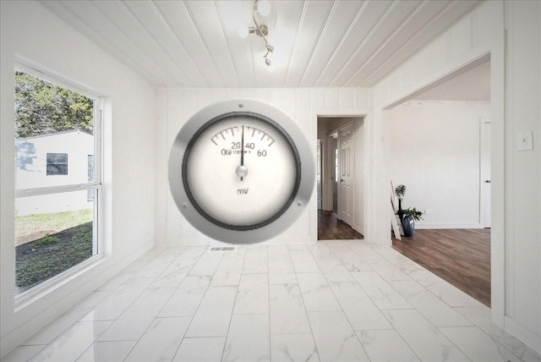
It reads 30; mV
